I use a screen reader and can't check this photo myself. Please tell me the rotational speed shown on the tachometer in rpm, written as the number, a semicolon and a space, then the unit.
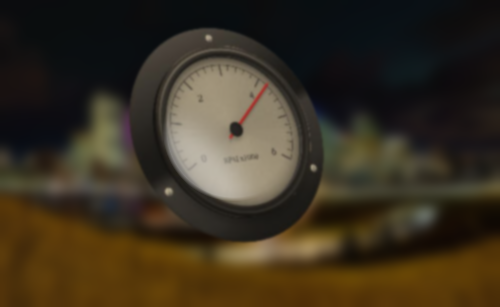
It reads 4200; rpm
